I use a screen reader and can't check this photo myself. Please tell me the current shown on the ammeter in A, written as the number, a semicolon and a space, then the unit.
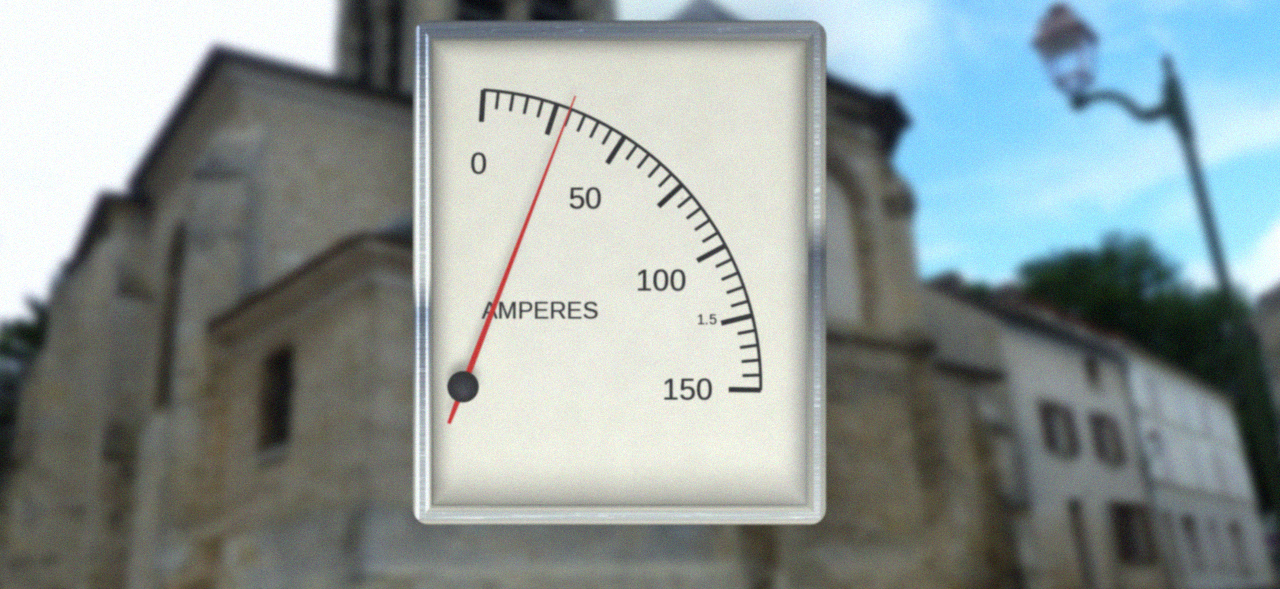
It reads 30; A
